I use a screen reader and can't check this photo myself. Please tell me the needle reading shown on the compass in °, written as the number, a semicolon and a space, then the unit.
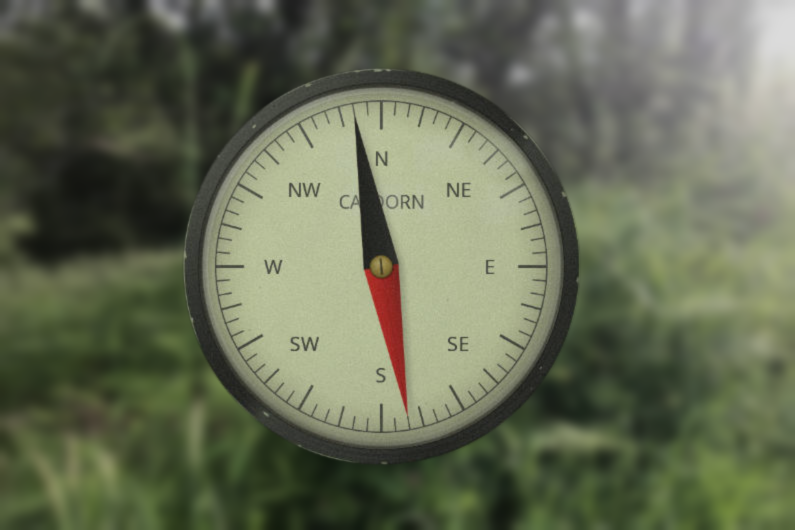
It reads 170; °
